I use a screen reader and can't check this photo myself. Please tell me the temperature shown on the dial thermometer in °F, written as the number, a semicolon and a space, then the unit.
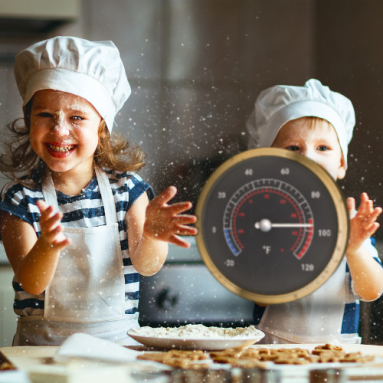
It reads 96; °F
